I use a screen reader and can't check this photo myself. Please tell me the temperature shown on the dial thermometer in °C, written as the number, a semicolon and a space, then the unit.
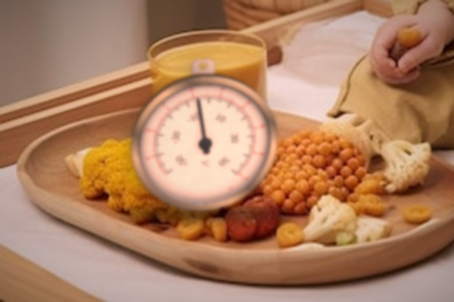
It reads -5; °C
